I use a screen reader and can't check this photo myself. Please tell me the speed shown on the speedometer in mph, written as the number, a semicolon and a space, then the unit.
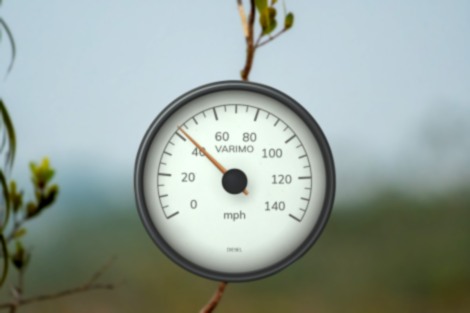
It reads 42.5; mph
